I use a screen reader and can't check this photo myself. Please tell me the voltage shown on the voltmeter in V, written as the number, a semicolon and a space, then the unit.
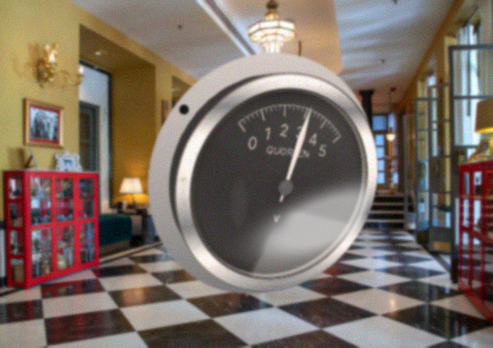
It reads 3; V
